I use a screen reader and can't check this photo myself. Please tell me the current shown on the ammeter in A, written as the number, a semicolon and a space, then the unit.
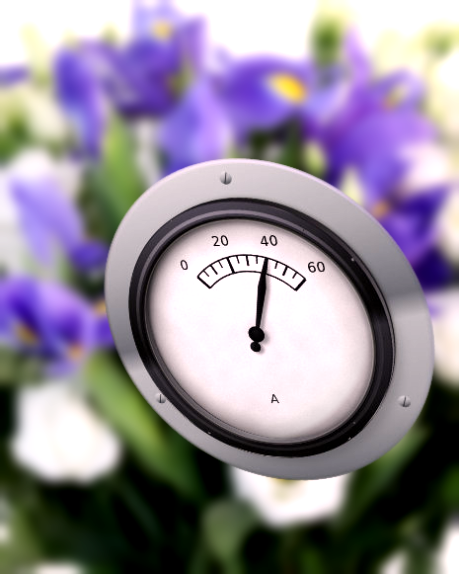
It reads 40; A
